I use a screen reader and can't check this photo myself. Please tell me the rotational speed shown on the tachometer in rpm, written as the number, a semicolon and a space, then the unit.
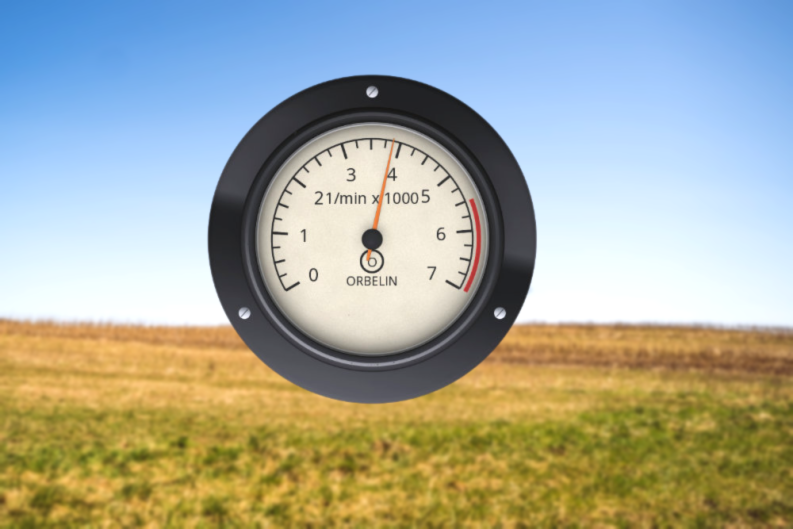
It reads 3875; rpm
